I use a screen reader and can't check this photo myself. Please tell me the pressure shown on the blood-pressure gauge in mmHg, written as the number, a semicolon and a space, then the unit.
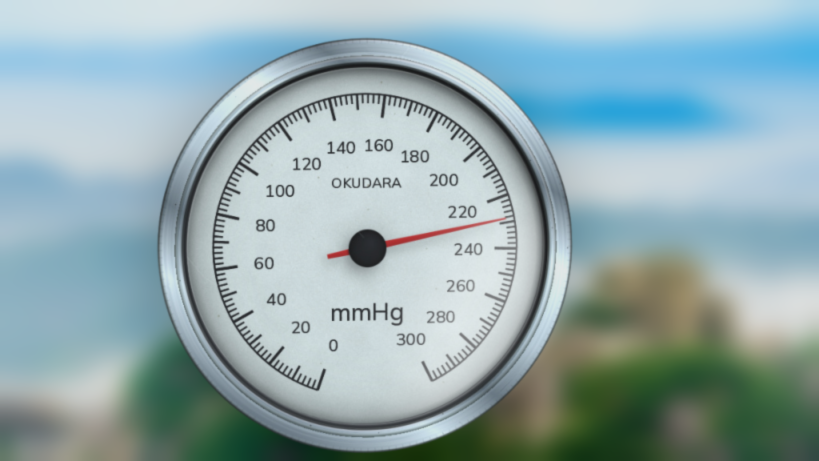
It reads 228; mmHg
